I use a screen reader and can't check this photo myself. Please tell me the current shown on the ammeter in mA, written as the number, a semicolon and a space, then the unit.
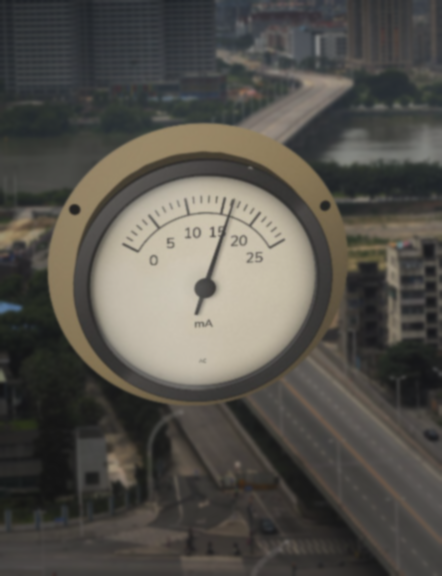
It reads 16; mA
